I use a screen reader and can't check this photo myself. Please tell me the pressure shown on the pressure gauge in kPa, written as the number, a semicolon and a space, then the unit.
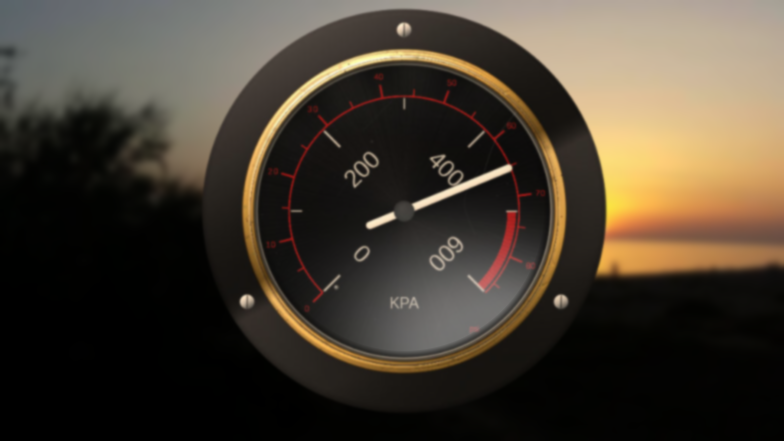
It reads 450; kPa
